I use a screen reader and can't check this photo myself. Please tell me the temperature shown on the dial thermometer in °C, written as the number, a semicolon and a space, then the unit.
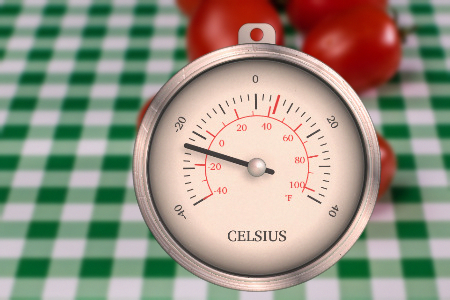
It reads -24; °C
